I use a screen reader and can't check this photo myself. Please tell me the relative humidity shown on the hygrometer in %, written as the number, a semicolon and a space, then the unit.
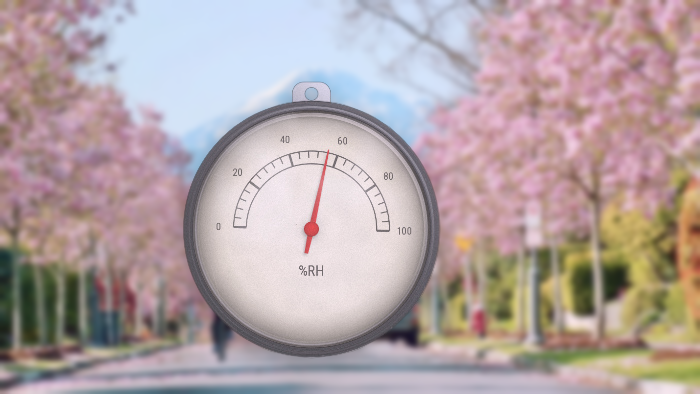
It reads 56; %
